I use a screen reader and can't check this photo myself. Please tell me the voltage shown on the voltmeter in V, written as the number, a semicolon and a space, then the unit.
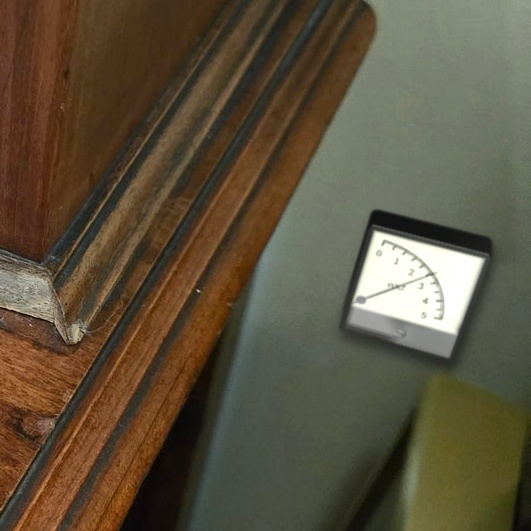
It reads 2.5; V
